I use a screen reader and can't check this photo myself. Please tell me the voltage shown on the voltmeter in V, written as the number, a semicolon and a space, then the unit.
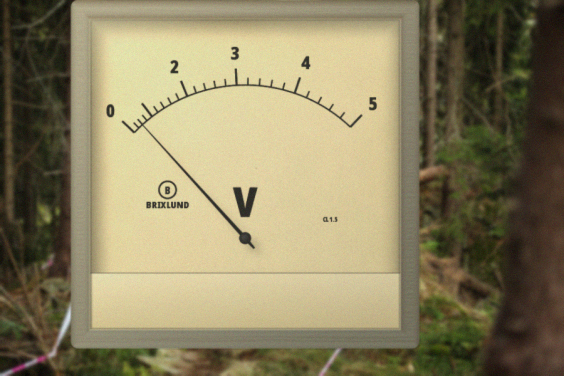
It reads 0.6; V
